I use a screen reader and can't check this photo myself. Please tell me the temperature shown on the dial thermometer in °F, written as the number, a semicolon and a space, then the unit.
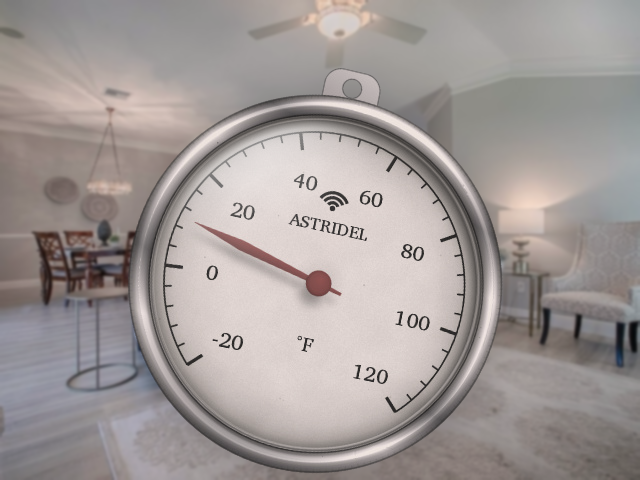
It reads 10; °F
